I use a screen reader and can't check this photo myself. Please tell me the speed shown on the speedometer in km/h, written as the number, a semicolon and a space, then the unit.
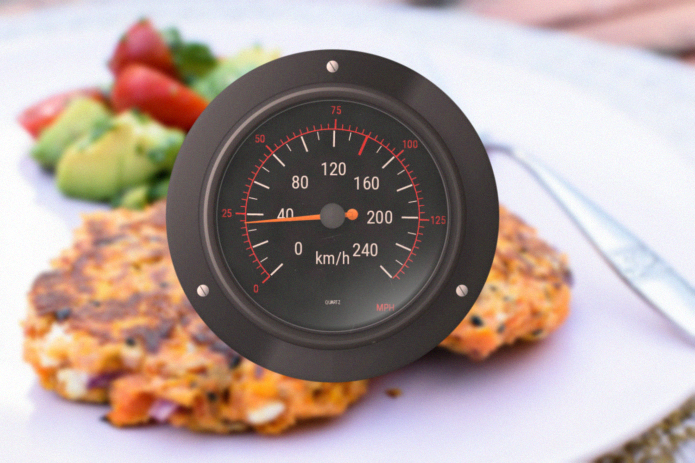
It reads 35; km/h
